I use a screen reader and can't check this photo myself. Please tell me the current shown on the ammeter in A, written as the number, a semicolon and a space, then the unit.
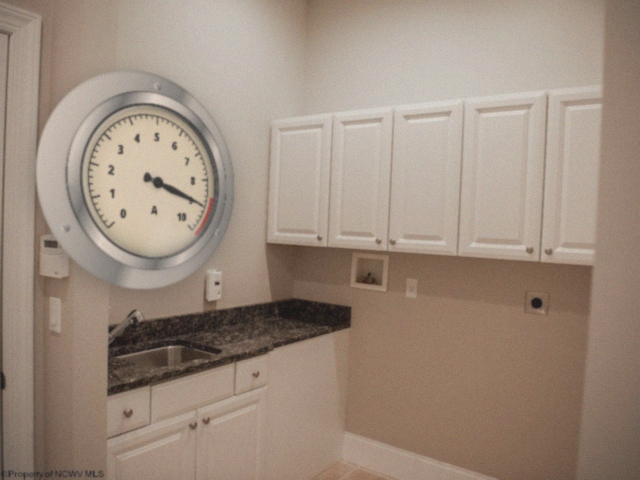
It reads 9; A
